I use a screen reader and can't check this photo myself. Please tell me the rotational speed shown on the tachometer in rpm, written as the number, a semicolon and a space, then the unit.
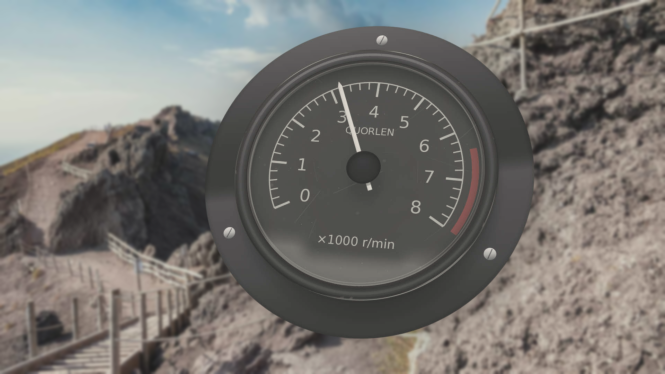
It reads 3200; rpm
